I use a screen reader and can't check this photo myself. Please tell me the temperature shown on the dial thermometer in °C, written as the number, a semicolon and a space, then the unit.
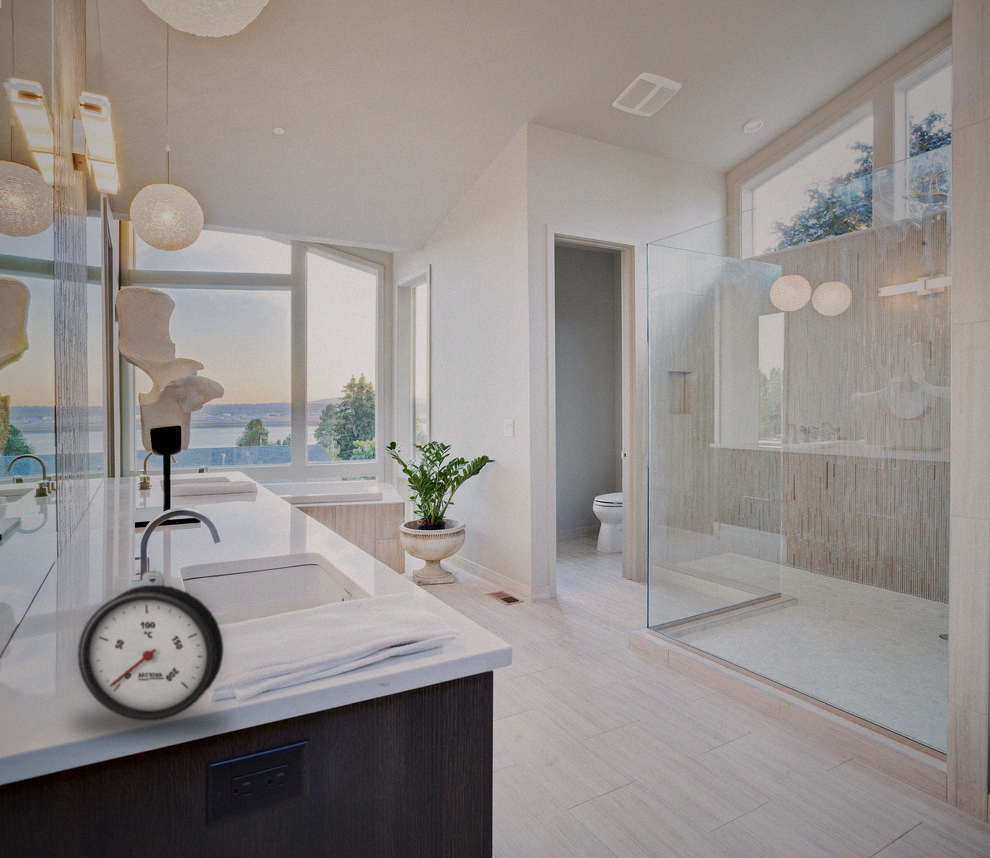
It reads 5; °C
